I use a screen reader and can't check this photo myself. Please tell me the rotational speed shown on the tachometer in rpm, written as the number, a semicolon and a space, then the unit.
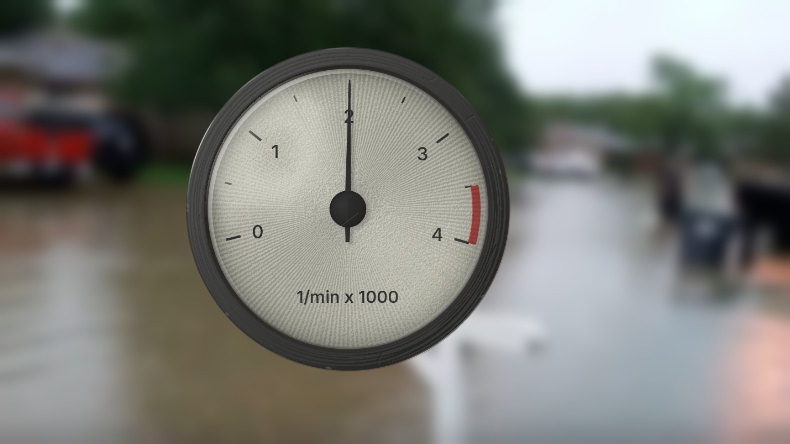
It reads 2000; rpm
